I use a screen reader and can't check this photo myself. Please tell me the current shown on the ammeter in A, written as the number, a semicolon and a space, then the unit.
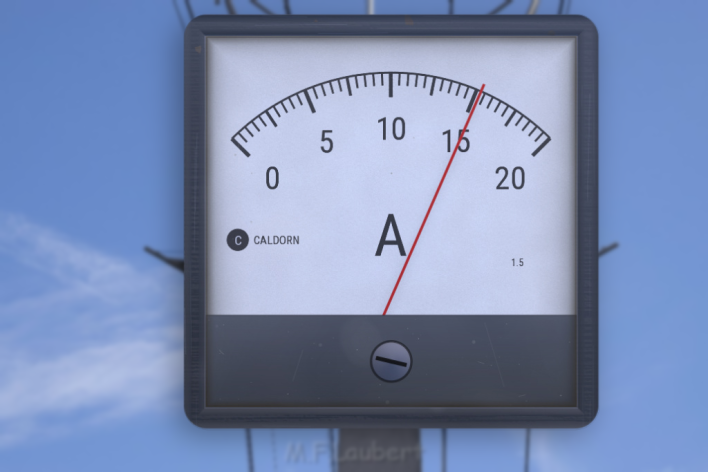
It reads 15.25; A
